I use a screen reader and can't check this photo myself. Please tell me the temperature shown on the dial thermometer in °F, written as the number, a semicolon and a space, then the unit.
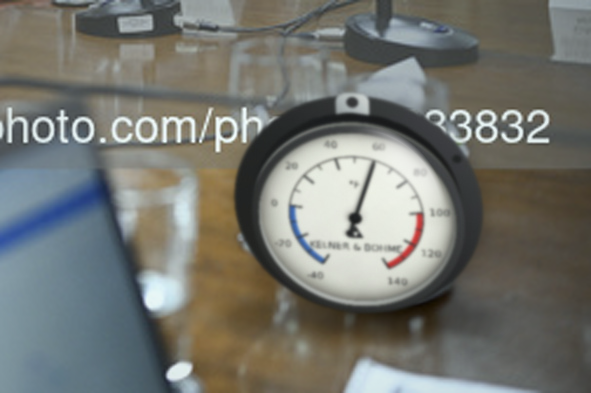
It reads 60; °F
